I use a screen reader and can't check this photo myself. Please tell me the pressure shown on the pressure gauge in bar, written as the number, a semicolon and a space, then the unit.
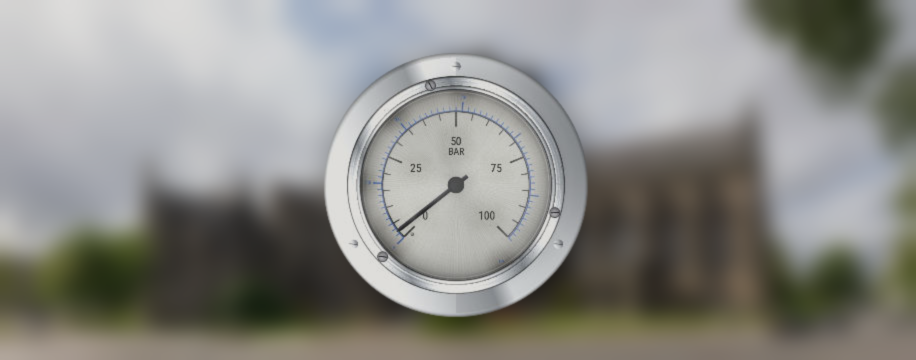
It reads 2.5; bar
